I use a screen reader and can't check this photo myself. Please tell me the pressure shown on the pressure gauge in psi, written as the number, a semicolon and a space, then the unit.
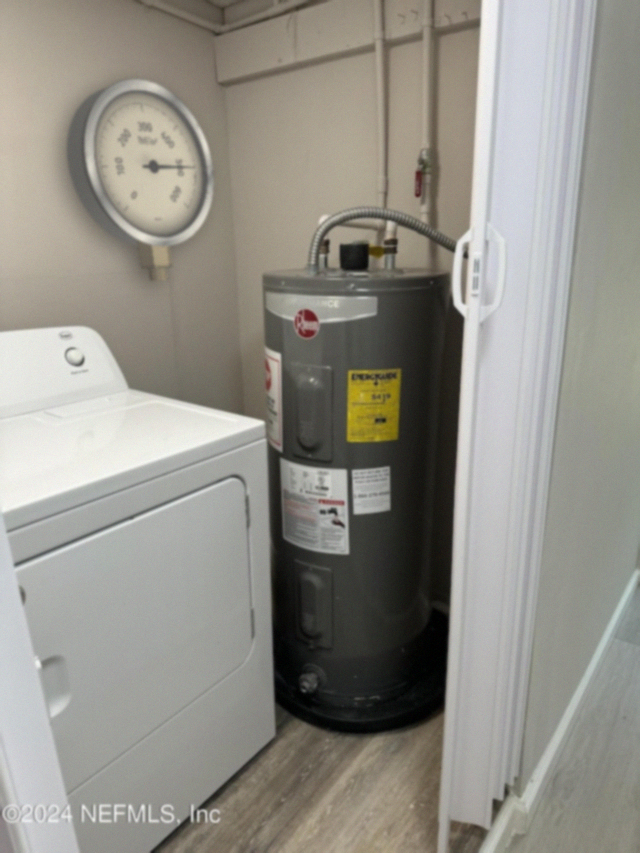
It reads 500; psi
